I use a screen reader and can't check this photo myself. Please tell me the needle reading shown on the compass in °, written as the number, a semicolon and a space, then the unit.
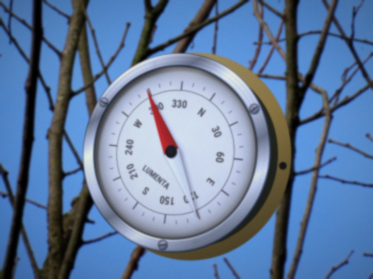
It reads 300; °
